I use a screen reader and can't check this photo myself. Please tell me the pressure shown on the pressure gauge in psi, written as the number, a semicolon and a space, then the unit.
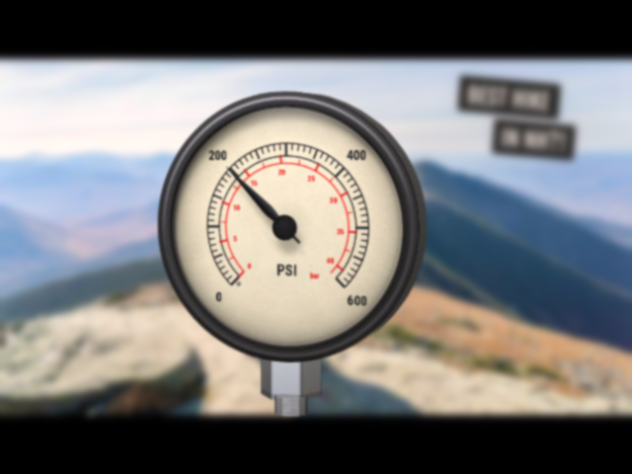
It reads 200; psi
